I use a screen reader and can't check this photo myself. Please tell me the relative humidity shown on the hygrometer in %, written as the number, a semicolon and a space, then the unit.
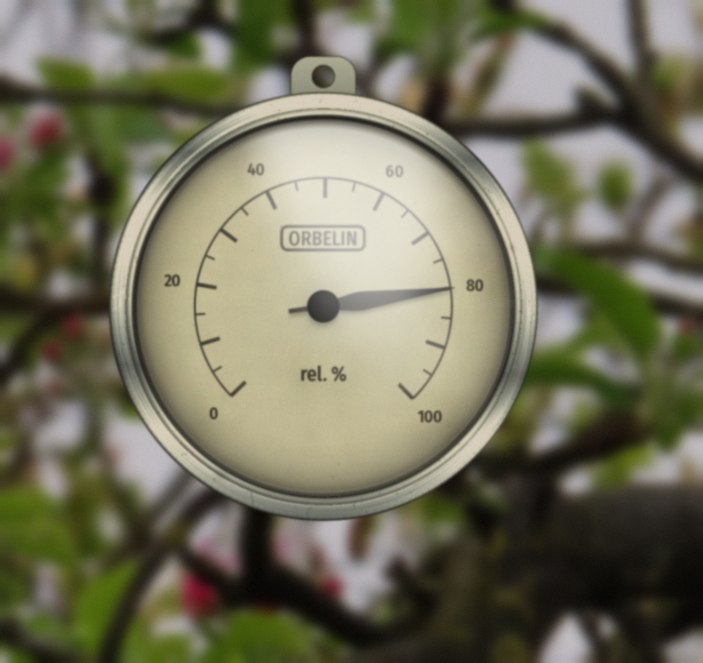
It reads 80; %
